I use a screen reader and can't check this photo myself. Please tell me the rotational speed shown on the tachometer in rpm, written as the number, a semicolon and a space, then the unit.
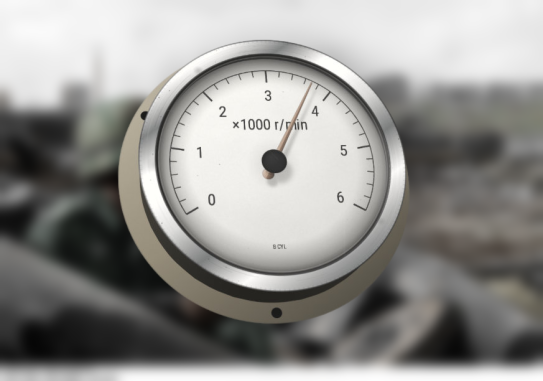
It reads 3700; rpm
